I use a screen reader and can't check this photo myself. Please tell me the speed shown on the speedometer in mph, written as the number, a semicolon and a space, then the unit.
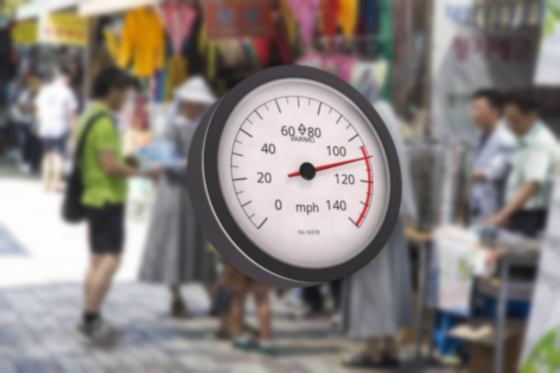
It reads 110; mph
